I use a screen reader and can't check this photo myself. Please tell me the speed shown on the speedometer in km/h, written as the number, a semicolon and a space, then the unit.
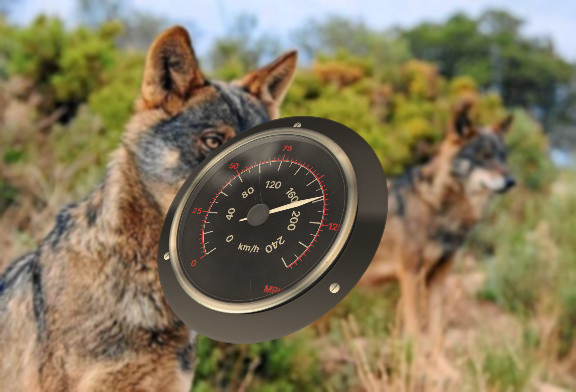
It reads 180; km/h
